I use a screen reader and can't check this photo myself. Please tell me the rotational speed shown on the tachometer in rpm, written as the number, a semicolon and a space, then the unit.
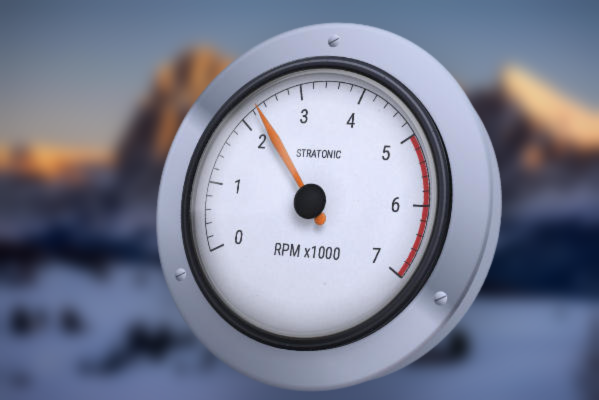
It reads 2300; rpm
